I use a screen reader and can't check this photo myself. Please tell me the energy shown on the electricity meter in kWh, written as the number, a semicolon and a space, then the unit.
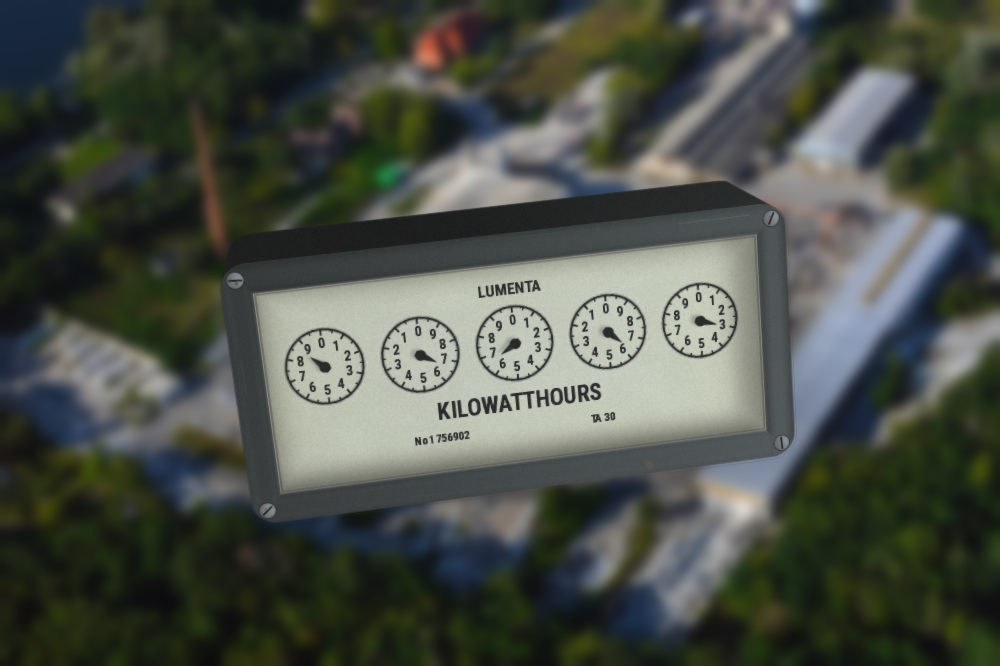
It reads 86663; kWh
